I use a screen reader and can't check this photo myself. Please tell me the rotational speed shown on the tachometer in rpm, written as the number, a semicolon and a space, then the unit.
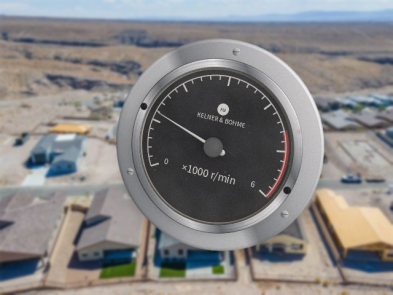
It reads 1200; rpm
